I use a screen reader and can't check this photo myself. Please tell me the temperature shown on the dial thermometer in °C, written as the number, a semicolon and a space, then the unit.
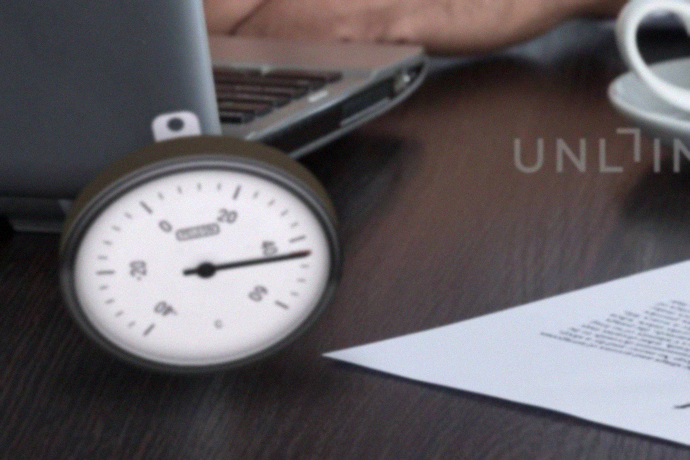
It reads 44; °C
